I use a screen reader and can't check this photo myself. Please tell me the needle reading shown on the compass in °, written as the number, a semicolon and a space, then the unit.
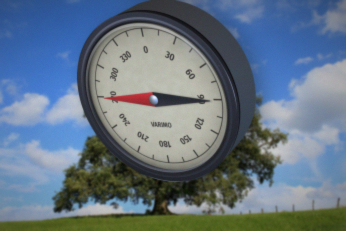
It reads 270; °
